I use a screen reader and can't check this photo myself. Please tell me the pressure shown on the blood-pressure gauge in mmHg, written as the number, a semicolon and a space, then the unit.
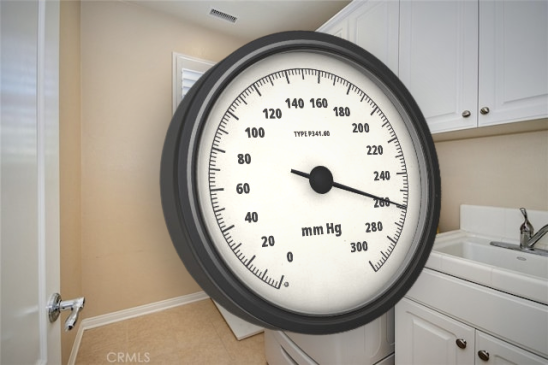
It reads 260; mmHg
